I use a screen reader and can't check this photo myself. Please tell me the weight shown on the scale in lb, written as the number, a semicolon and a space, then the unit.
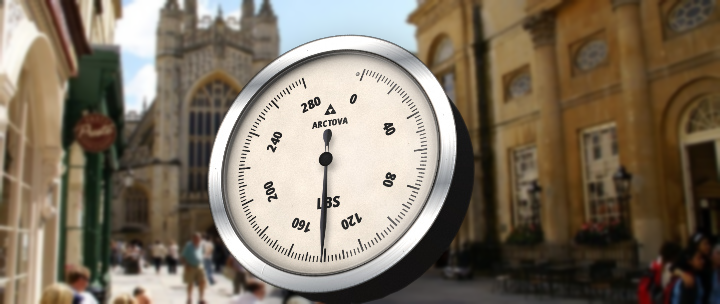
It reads 140; lb
